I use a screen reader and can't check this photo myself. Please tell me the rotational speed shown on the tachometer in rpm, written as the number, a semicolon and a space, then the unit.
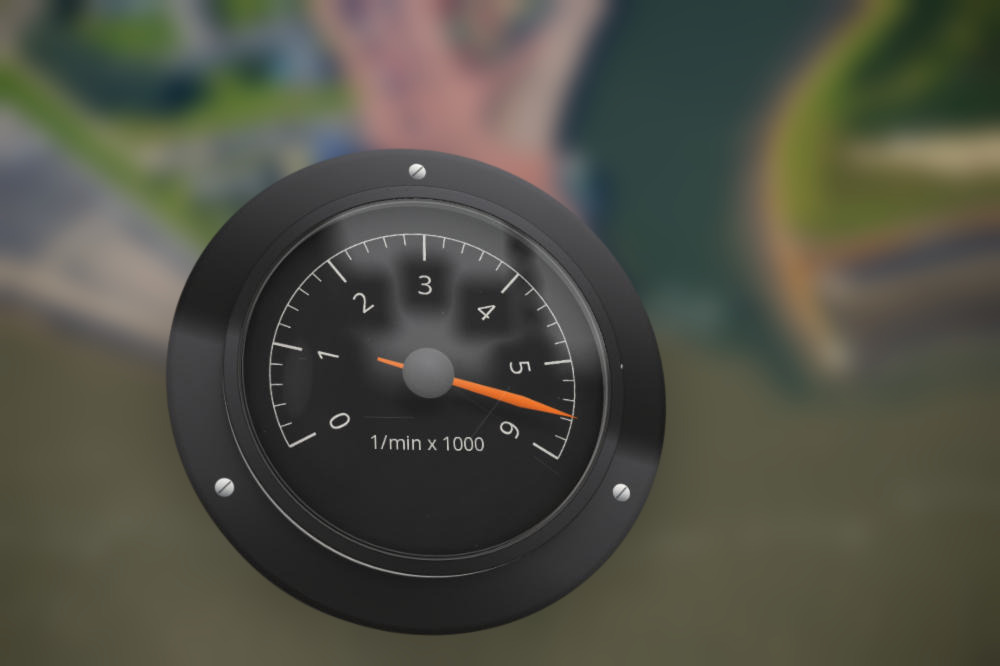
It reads 5600; rpm
